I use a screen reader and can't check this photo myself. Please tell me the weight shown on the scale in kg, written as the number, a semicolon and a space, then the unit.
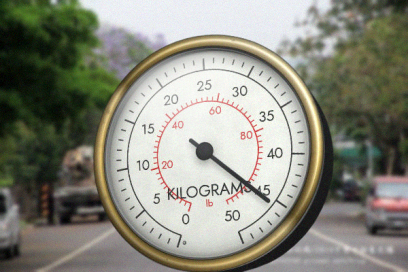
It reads 45.5; kg
